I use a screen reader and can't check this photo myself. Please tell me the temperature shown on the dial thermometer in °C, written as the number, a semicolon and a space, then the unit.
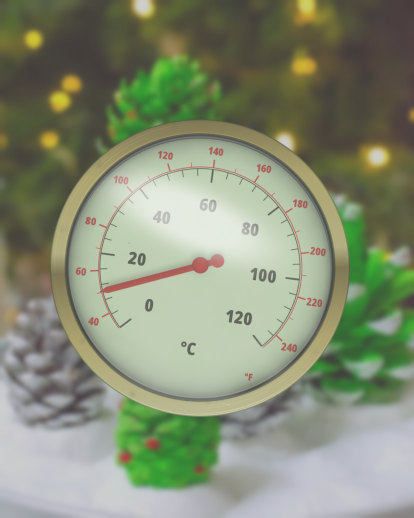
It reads 10; °C
